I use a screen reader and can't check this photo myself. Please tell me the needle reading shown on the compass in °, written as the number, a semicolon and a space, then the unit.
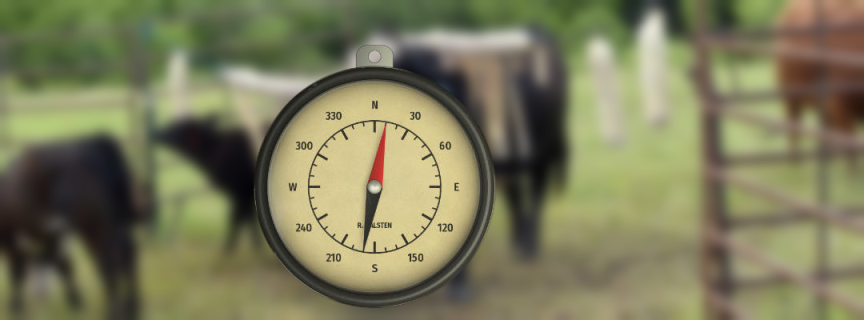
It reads 10; °
